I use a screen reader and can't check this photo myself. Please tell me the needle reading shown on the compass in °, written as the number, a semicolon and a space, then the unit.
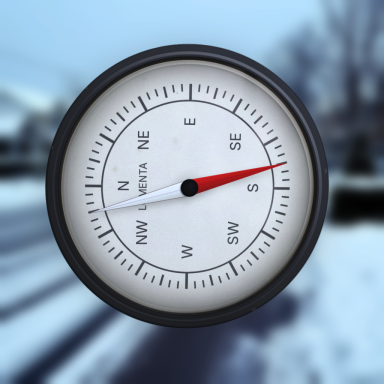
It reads 165; °
